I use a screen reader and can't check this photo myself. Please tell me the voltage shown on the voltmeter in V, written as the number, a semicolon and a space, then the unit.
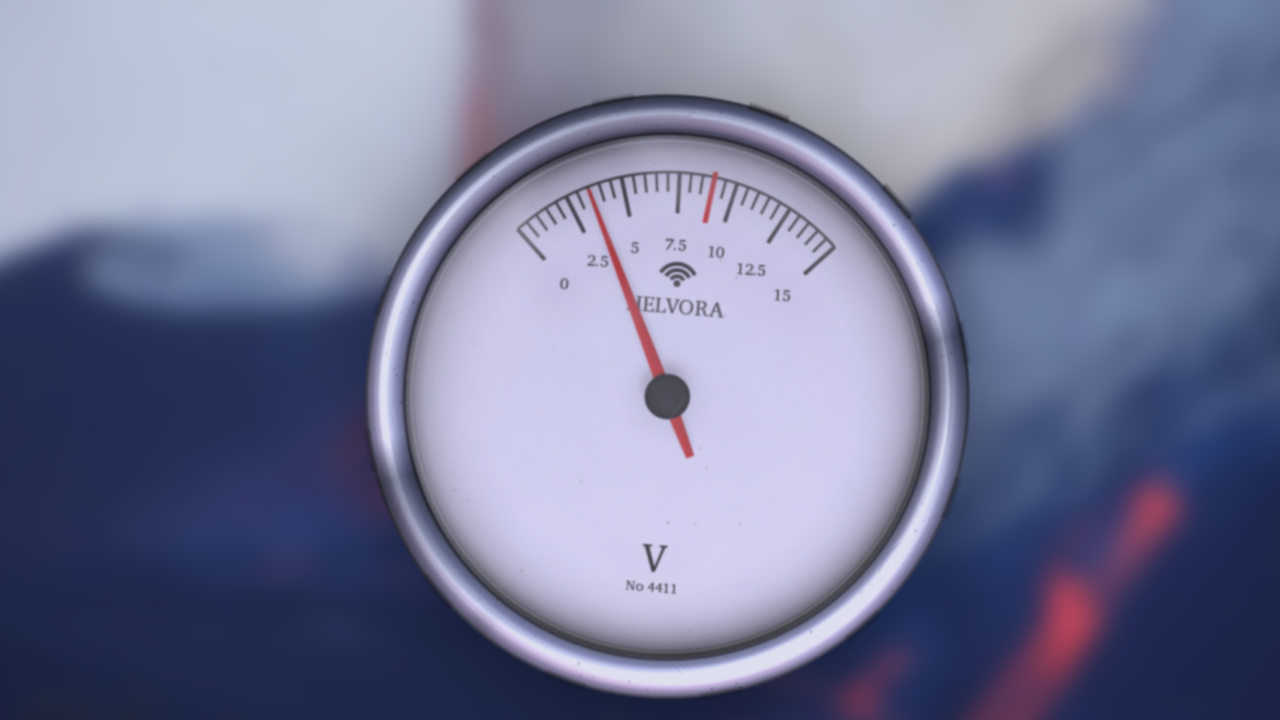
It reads 3.5; V
